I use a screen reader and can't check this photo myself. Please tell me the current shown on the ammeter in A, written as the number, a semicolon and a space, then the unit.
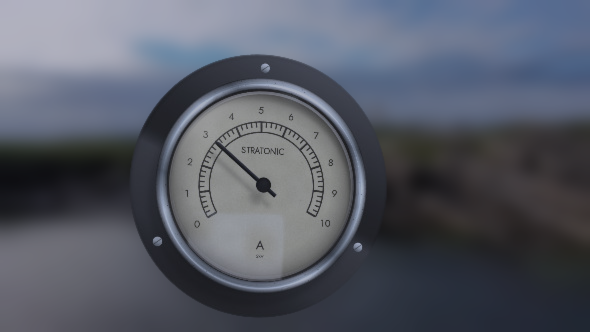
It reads 3; A
